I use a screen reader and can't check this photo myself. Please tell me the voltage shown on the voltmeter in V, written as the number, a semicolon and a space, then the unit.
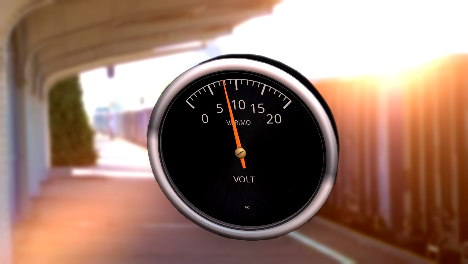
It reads 8; V
